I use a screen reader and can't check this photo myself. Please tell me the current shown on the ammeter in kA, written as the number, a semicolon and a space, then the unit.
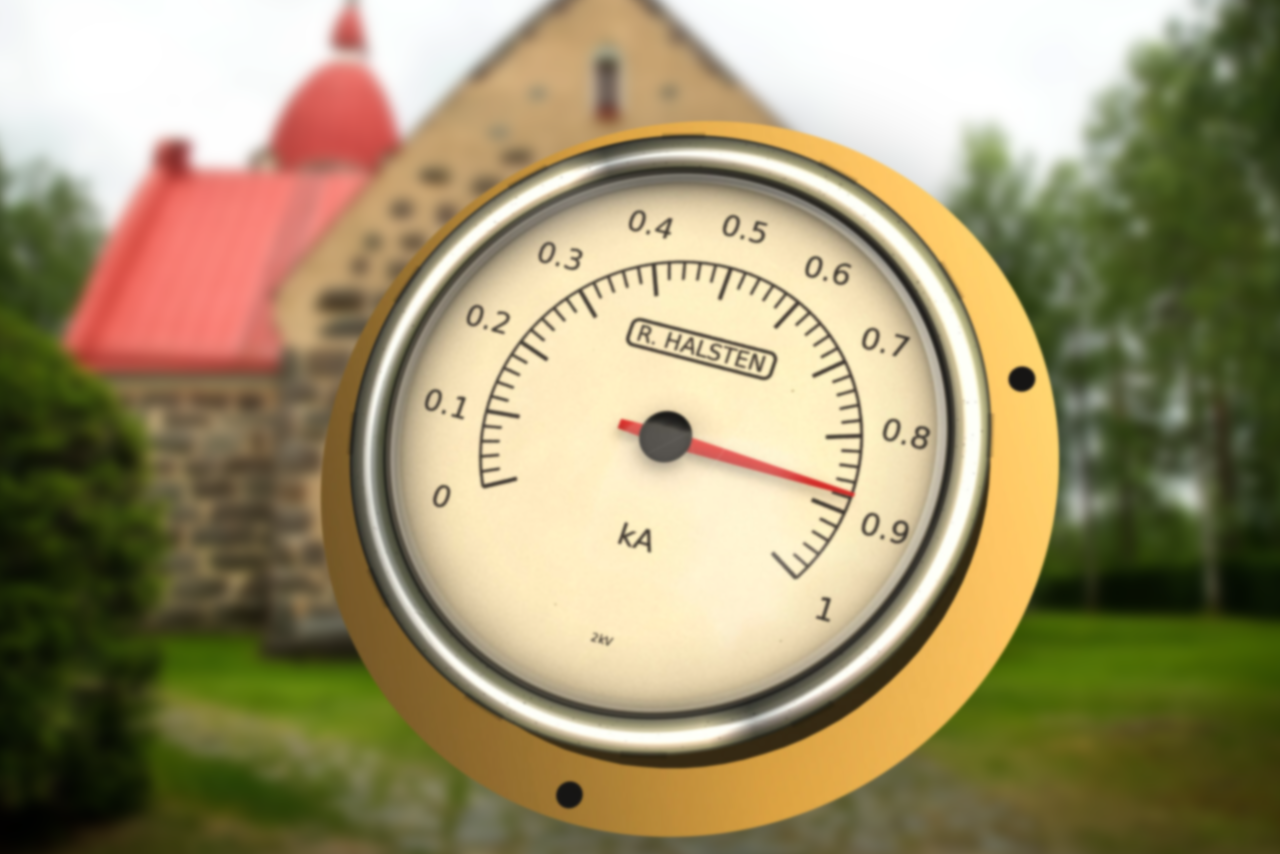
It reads 0.88; kA
